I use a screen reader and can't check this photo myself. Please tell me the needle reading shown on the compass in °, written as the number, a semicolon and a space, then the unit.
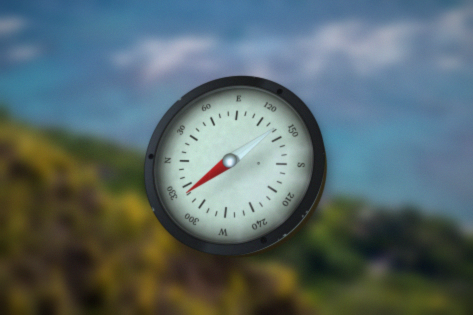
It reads 320; °
